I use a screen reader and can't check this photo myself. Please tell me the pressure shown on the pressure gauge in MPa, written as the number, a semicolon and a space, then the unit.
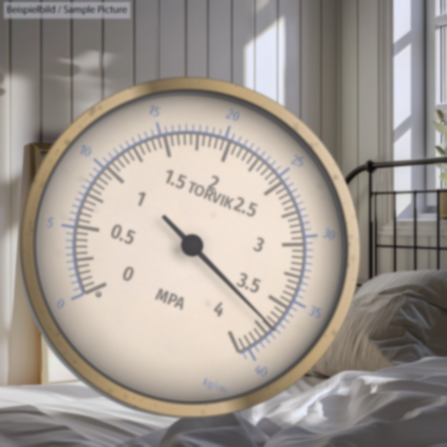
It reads 3.7; MPa
